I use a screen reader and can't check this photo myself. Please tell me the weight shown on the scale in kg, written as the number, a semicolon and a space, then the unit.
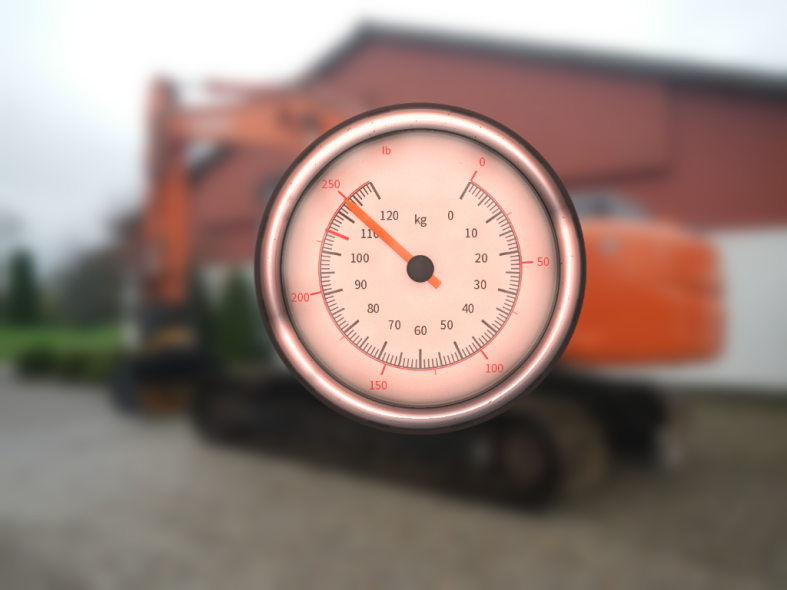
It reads 113; kg
